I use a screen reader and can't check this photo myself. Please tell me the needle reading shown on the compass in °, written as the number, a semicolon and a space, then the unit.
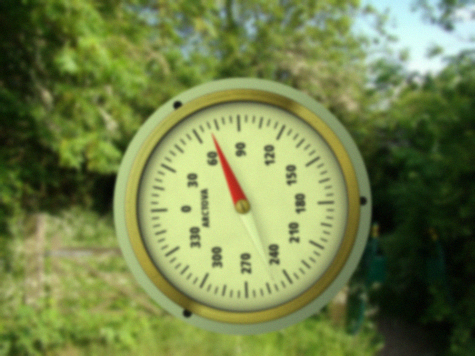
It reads 70; °
